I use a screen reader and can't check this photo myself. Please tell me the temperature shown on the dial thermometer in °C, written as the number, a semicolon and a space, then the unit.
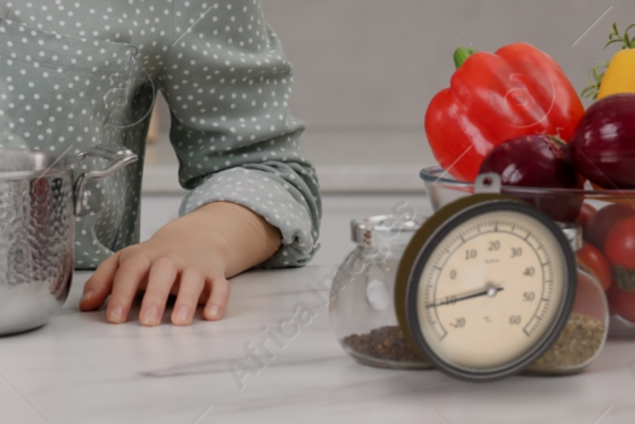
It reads -10; °C
